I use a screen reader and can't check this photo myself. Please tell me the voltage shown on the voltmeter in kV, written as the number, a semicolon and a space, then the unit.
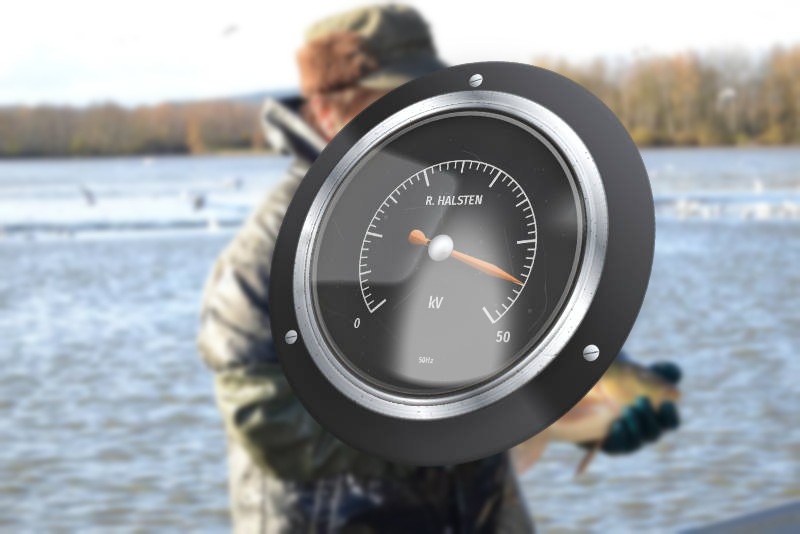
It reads 45; kV
